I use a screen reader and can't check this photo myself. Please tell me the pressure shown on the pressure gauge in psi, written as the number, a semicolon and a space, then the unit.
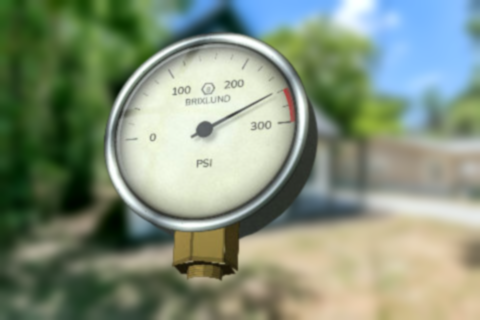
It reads 260; psi
